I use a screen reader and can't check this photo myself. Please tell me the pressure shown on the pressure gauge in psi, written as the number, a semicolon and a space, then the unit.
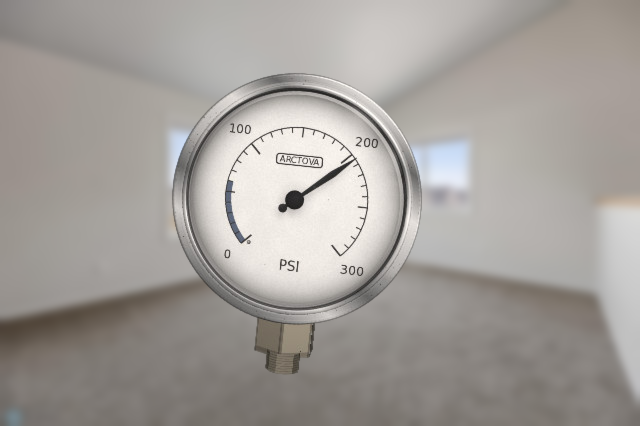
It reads 205; psi
